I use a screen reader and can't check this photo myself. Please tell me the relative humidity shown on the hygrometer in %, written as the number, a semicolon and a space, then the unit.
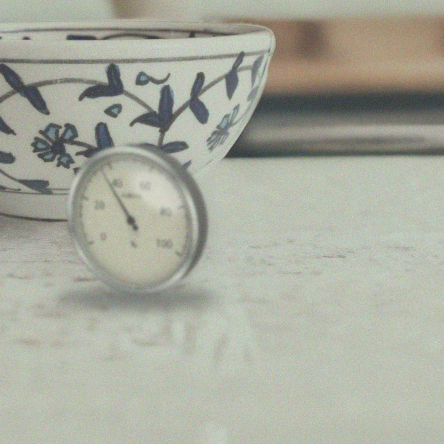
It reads 36; %
